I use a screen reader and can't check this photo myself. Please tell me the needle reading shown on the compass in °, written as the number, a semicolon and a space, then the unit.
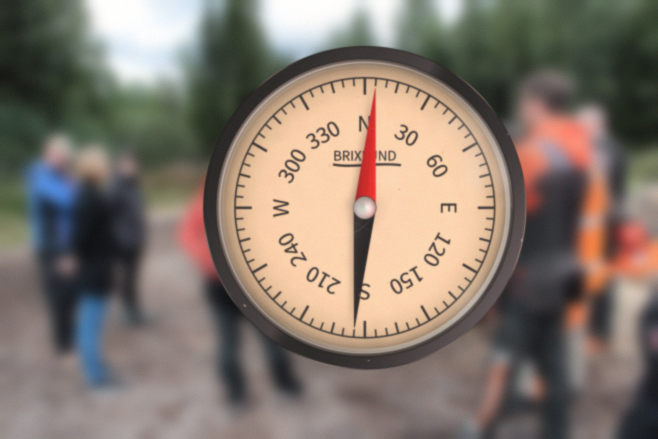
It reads 5; °
